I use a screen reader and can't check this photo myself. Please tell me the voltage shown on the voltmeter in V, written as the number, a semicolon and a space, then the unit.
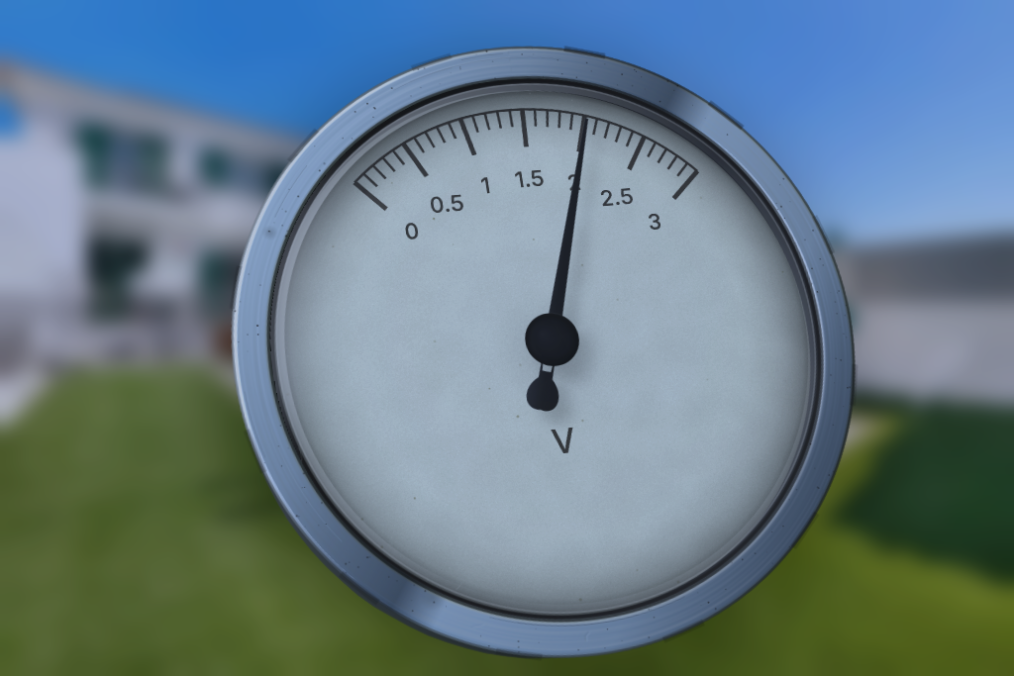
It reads 2; V
